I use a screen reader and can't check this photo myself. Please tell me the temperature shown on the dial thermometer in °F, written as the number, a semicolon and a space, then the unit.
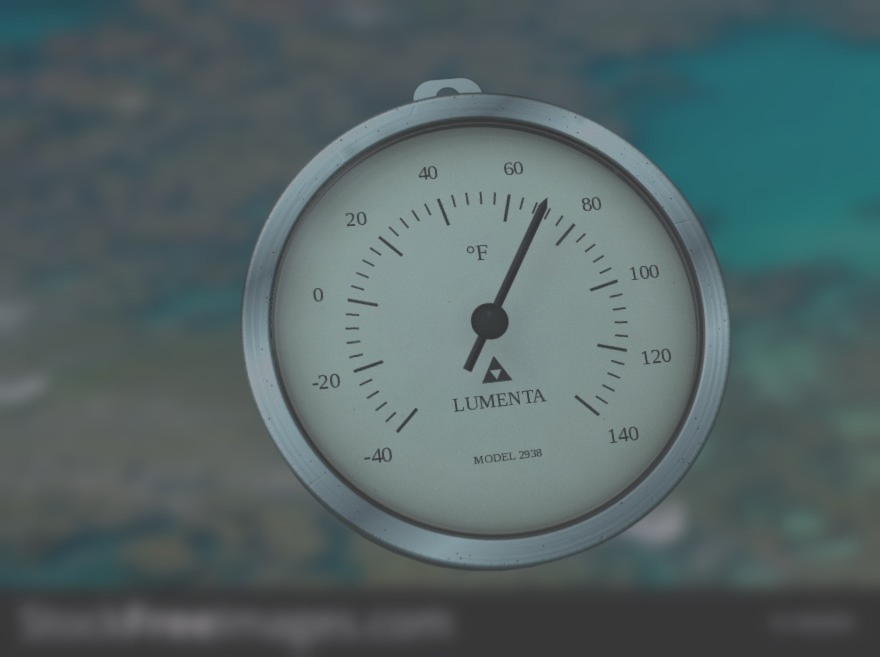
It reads 70; °F
